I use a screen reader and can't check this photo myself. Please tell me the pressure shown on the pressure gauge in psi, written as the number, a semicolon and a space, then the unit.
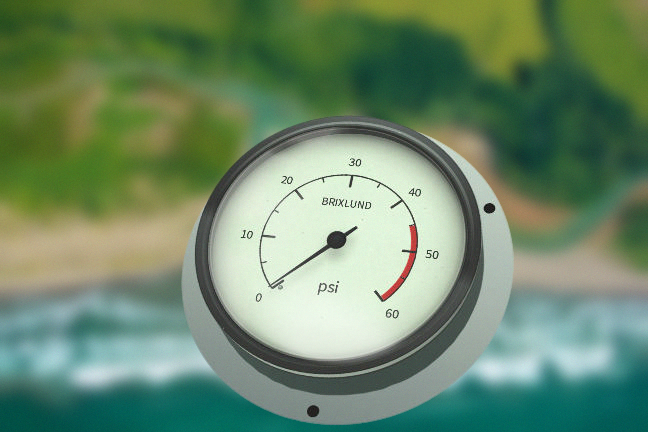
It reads 0; psi
